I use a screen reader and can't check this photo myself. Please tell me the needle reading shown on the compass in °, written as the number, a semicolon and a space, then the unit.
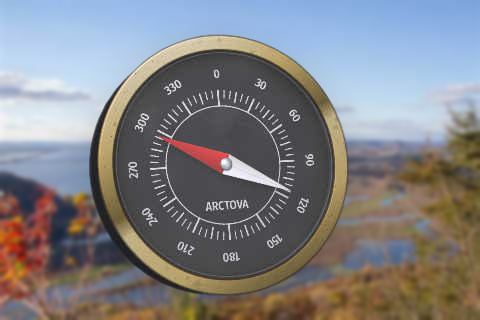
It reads 295; °
